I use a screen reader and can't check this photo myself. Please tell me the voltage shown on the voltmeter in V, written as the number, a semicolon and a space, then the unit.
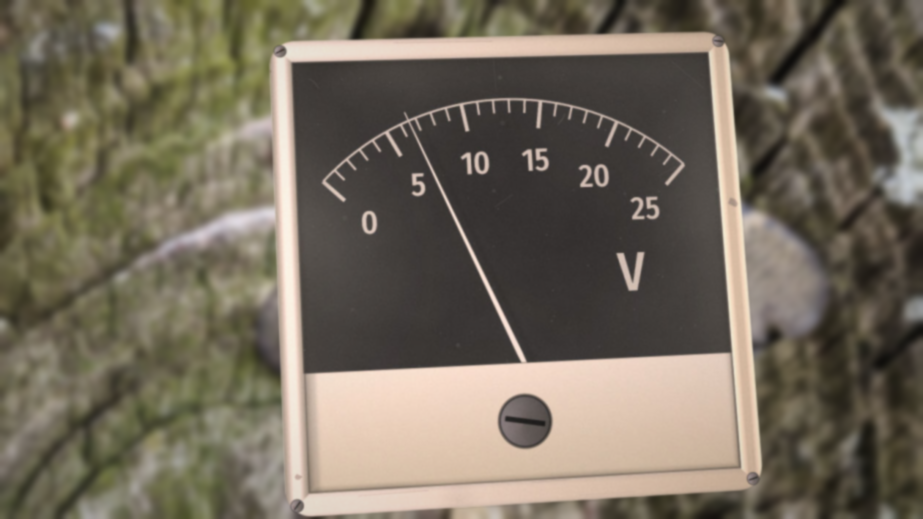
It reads 6.5; V
